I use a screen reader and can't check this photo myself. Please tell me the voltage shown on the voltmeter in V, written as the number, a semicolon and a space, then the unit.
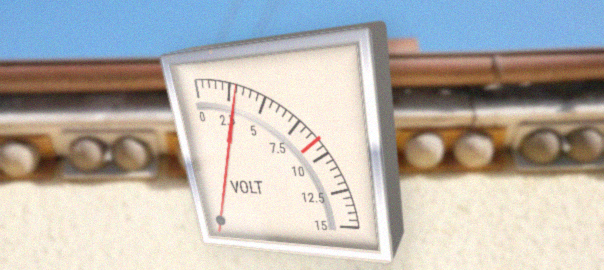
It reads 3; V
